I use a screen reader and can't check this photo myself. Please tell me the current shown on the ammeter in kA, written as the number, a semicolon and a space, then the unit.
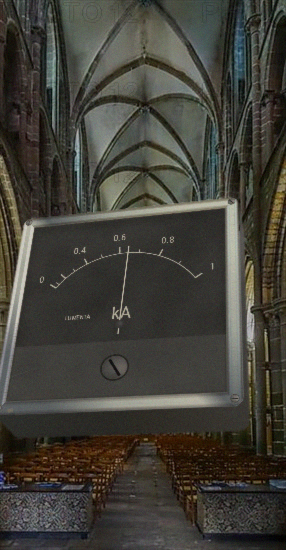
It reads 0.65; kA
